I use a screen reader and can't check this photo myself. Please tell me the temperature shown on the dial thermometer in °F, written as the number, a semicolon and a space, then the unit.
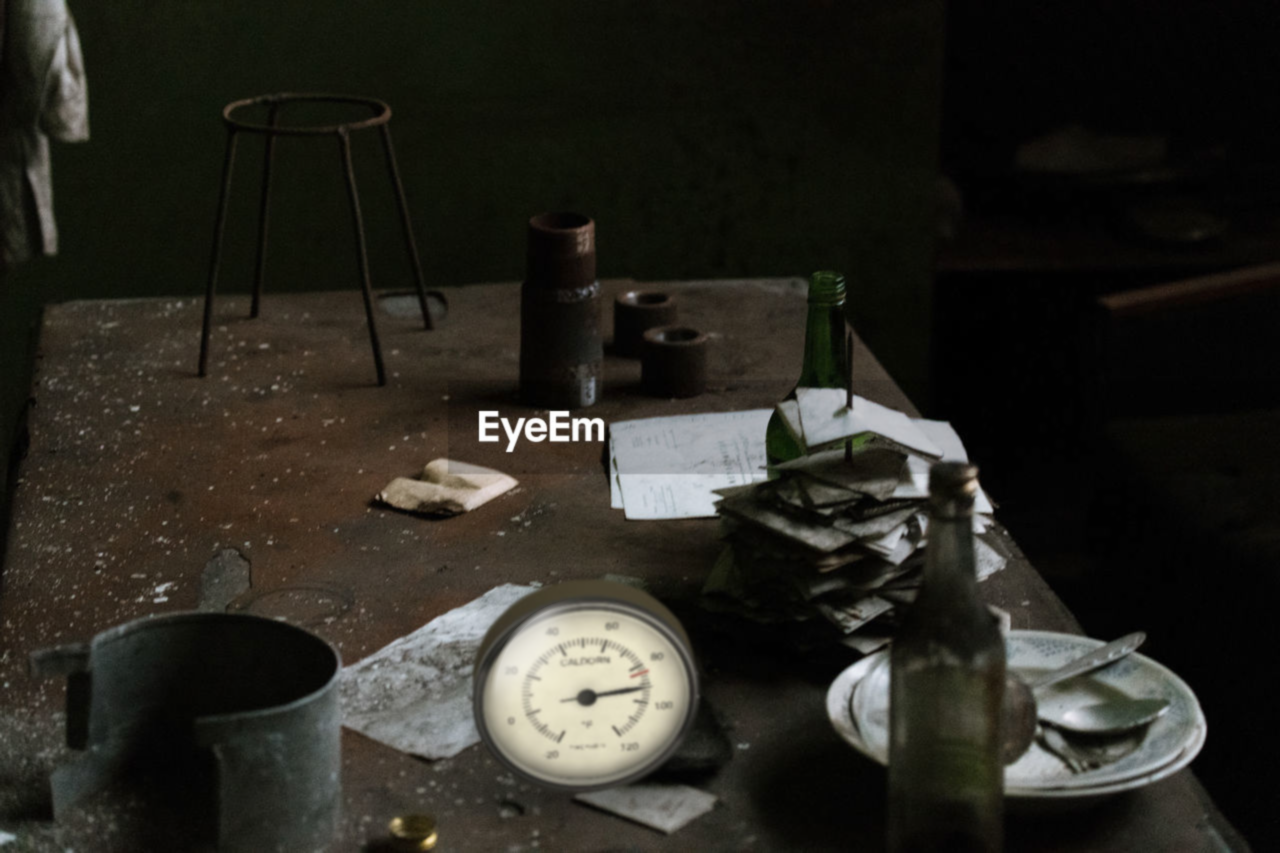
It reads 90; °F
